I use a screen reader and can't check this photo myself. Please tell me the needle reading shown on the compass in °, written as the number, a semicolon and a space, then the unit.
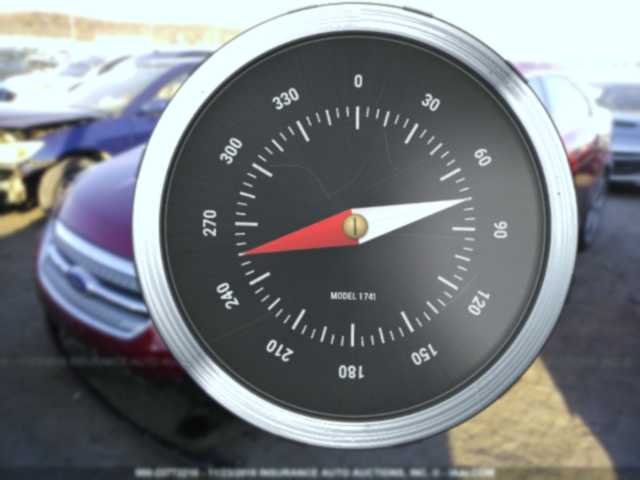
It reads 255; °
